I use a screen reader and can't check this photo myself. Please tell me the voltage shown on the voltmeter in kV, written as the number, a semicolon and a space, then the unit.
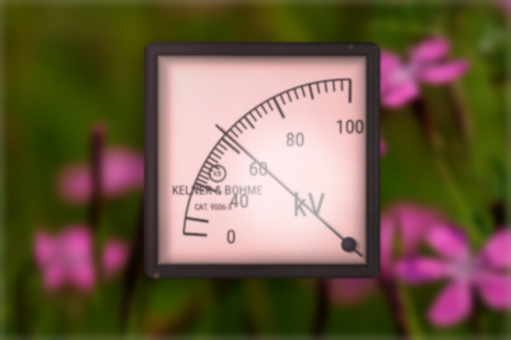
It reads 62; kV
